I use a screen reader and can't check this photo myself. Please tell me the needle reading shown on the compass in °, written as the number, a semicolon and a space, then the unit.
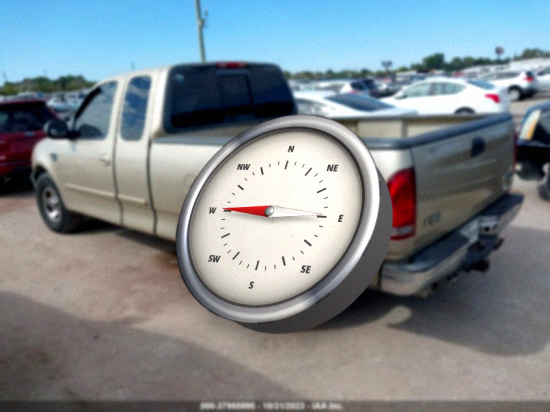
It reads 270; °
